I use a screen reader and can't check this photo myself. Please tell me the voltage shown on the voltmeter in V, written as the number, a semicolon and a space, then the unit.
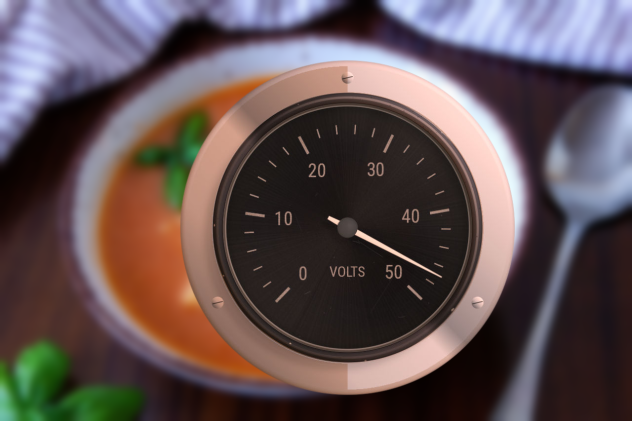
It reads 47; V
